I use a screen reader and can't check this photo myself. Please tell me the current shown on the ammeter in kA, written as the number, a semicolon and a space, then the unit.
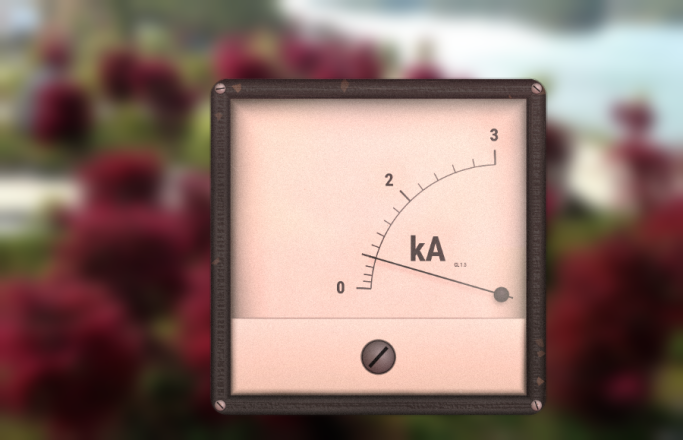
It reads 1; kA
